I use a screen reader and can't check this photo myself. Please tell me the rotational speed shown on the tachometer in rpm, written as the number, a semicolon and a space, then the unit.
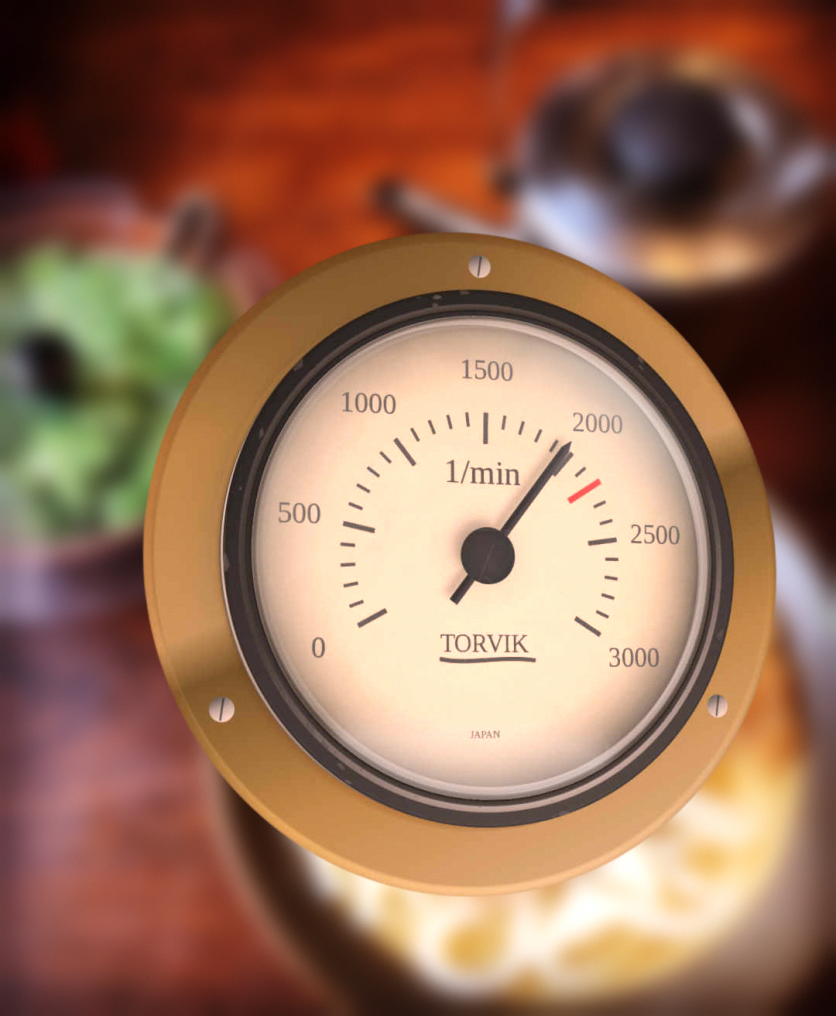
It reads 1950; rpm
